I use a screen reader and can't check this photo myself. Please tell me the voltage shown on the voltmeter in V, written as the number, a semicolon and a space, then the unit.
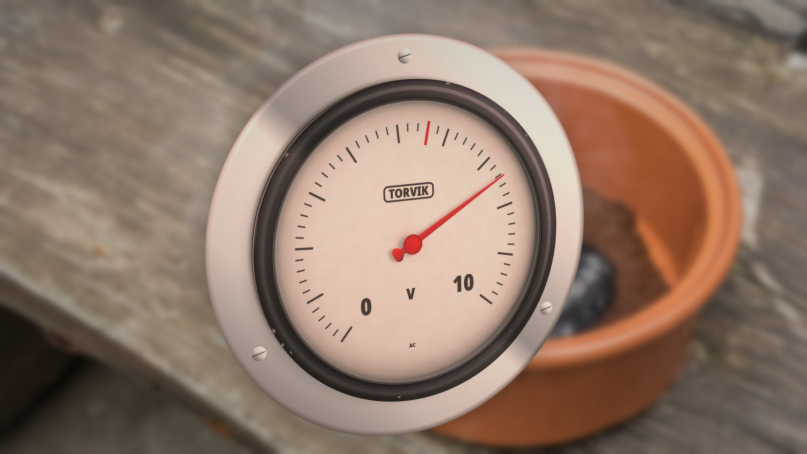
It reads 7.4; V
